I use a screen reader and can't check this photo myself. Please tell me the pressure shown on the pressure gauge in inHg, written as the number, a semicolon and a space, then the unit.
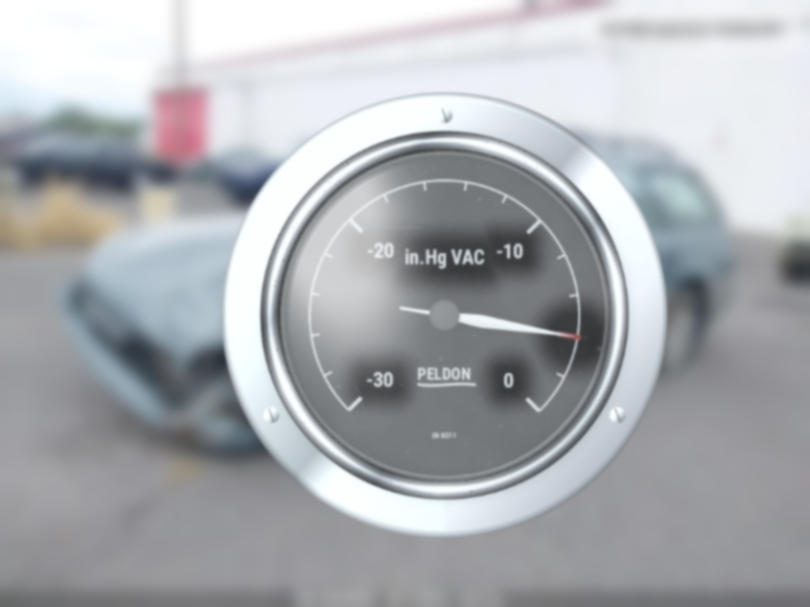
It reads -4; inHg
